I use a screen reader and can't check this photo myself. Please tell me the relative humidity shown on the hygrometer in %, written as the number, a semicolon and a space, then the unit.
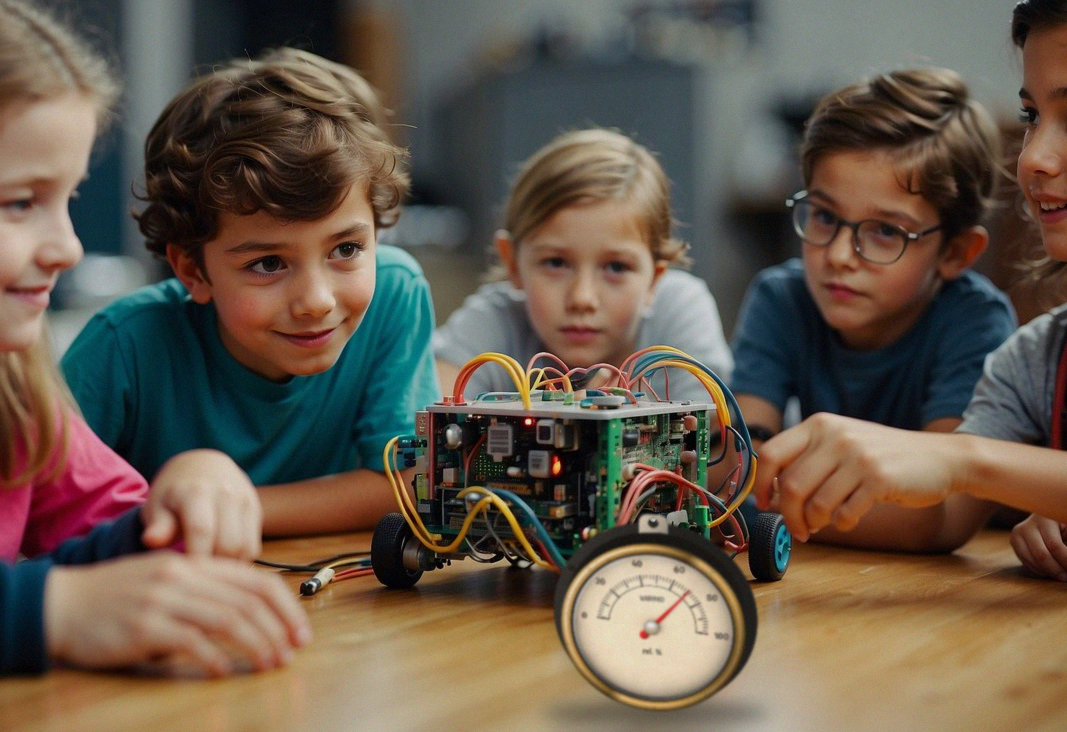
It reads 70; %
